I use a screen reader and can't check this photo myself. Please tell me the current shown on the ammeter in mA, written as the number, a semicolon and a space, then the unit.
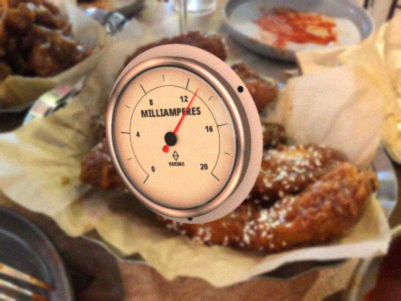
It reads 13; mA
